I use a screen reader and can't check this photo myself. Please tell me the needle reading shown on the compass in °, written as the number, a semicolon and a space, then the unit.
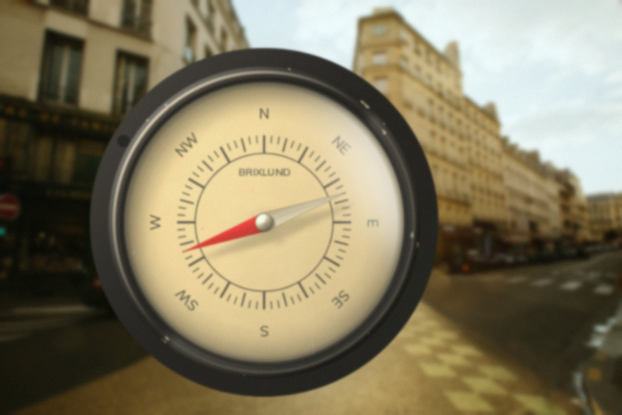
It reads 250; °
